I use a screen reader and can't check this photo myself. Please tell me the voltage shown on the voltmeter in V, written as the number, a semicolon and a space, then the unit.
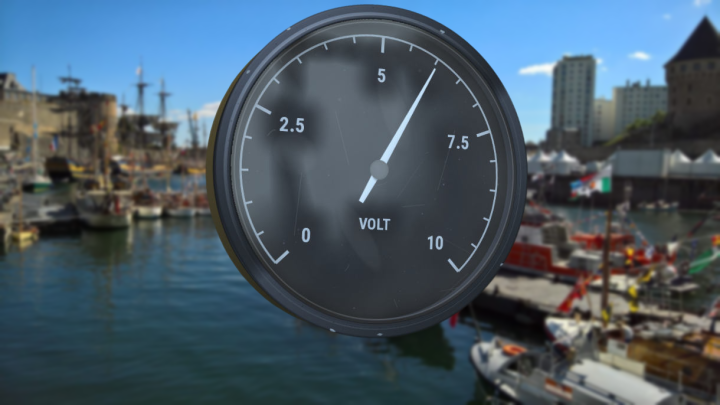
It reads 6; V
